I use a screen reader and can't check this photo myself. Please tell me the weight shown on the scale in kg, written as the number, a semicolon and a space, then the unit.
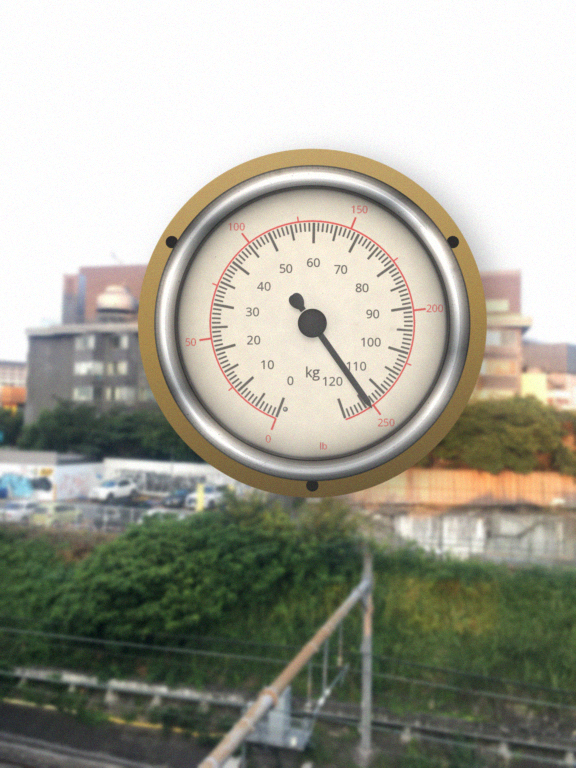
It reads 114; kg
